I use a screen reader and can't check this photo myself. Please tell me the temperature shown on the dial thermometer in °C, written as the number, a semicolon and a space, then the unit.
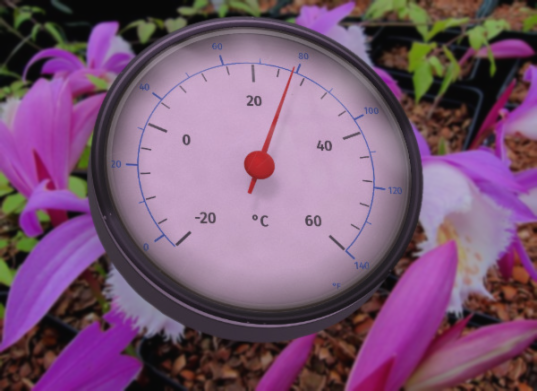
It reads 26; °C
